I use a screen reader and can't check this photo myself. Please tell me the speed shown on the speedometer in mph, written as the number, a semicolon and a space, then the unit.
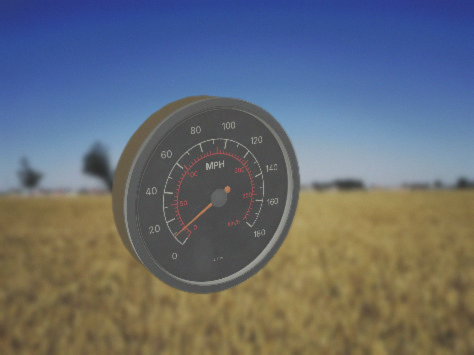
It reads 10; mph
